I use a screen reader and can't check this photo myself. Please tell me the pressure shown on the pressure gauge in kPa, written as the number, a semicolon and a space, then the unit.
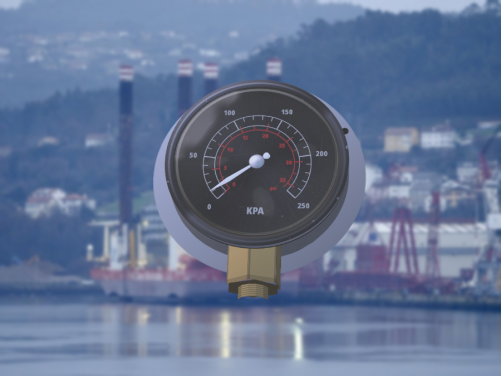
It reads 10; kPa
